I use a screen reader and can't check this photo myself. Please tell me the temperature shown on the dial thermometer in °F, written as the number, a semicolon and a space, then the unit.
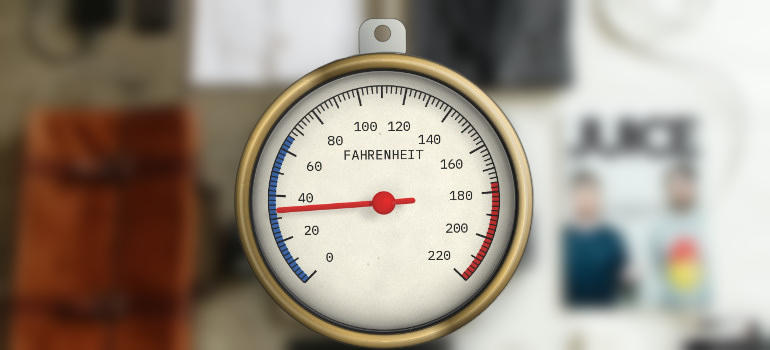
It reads 34; °F
